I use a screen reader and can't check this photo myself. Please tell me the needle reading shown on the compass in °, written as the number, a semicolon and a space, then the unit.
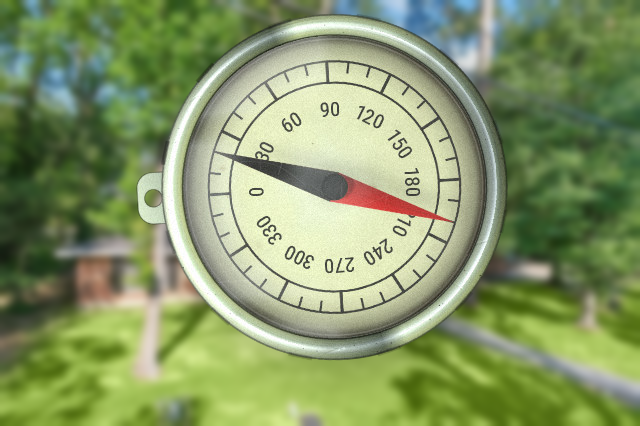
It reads 200; °
